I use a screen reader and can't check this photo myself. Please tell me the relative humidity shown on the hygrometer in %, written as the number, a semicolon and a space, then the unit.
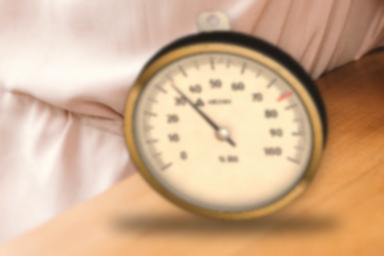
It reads 35; %
